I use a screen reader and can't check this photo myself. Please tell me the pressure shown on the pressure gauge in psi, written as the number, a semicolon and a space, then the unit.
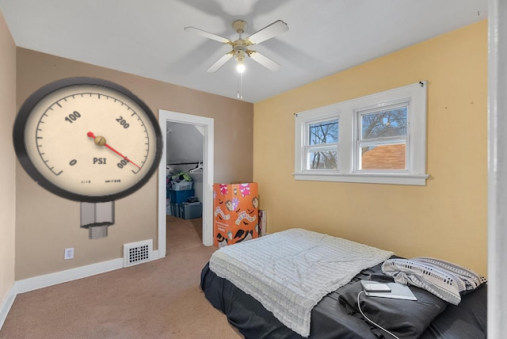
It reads 290; psi
